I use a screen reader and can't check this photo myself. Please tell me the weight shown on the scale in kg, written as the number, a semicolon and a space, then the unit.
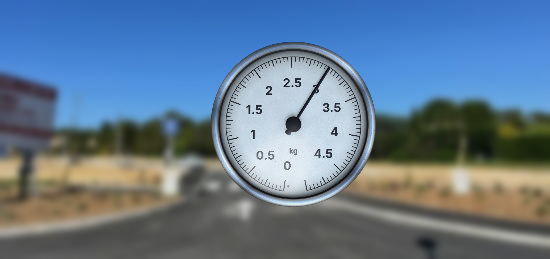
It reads 3; kg
